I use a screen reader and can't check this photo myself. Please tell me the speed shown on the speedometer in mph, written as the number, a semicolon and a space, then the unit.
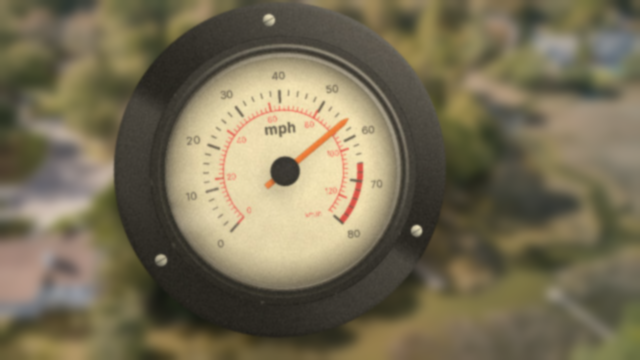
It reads 56; mph
